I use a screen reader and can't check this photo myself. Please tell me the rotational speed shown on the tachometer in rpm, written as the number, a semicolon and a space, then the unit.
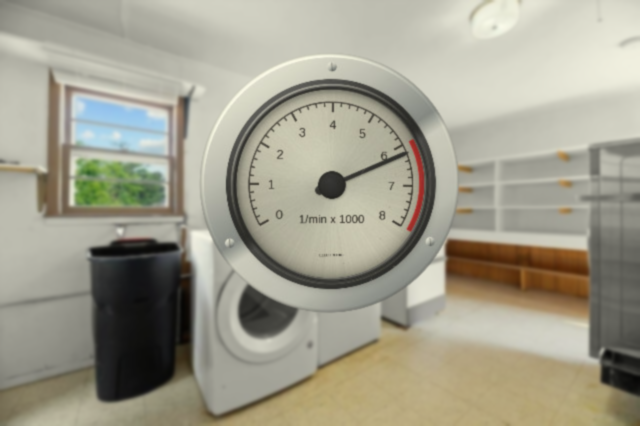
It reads 6200; rpm
